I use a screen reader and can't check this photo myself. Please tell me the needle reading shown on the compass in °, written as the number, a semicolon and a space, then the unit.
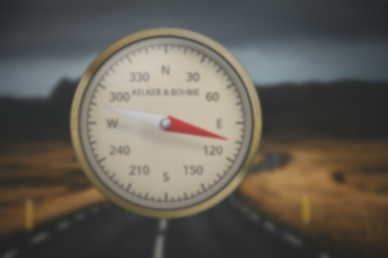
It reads 105; °
